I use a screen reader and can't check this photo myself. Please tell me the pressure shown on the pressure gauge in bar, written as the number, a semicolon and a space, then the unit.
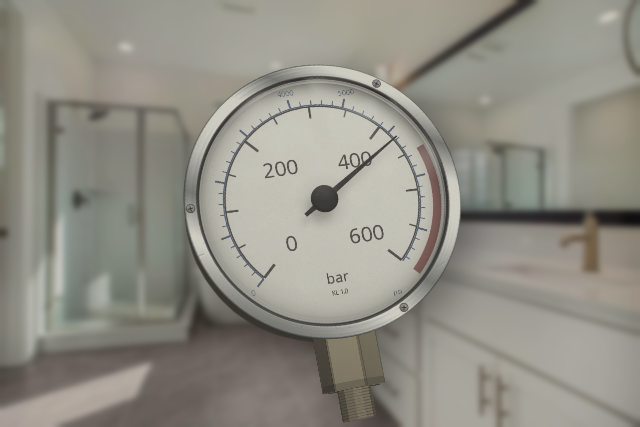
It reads 425; bar
